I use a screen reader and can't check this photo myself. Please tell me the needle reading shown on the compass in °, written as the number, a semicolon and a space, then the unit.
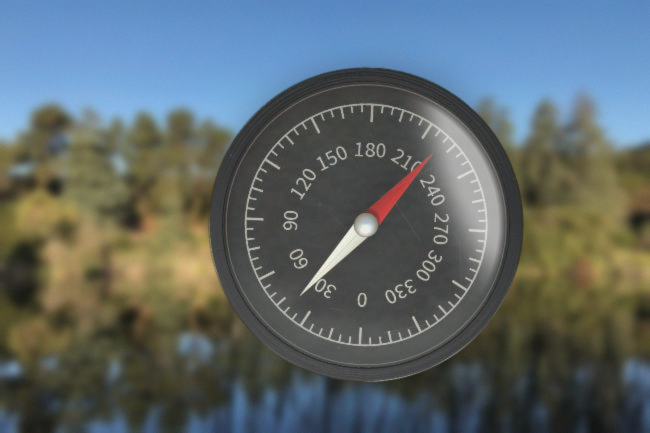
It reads 220; °
